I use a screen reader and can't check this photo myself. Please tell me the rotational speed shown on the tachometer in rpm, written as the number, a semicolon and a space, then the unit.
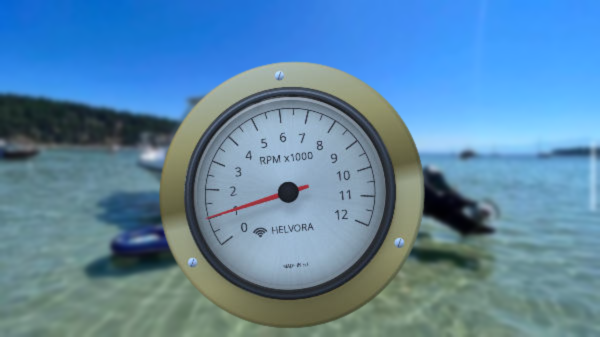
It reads 1000; rpm
